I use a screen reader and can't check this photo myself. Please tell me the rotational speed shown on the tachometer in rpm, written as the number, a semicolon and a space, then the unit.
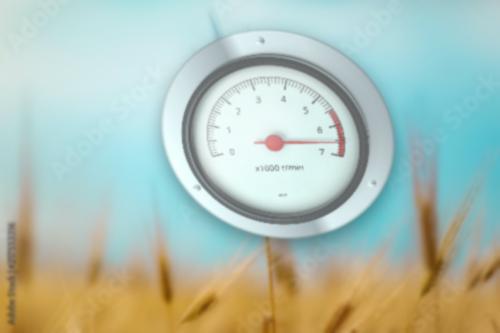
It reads 6500; rpm
